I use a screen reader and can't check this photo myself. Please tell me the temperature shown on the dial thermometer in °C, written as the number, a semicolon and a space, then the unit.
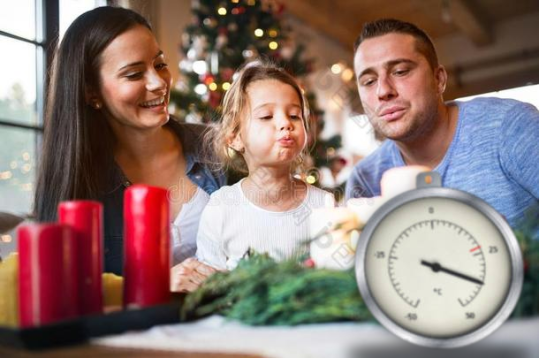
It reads 37.5; °C
